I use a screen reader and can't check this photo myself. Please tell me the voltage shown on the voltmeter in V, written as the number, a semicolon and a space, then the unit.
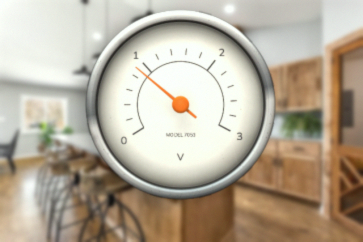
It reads 0.9; V
